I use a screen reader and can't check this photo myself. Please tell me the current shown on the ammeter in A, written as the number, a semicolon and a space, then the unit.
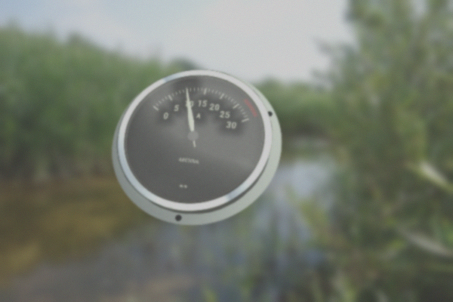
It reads 10; A
